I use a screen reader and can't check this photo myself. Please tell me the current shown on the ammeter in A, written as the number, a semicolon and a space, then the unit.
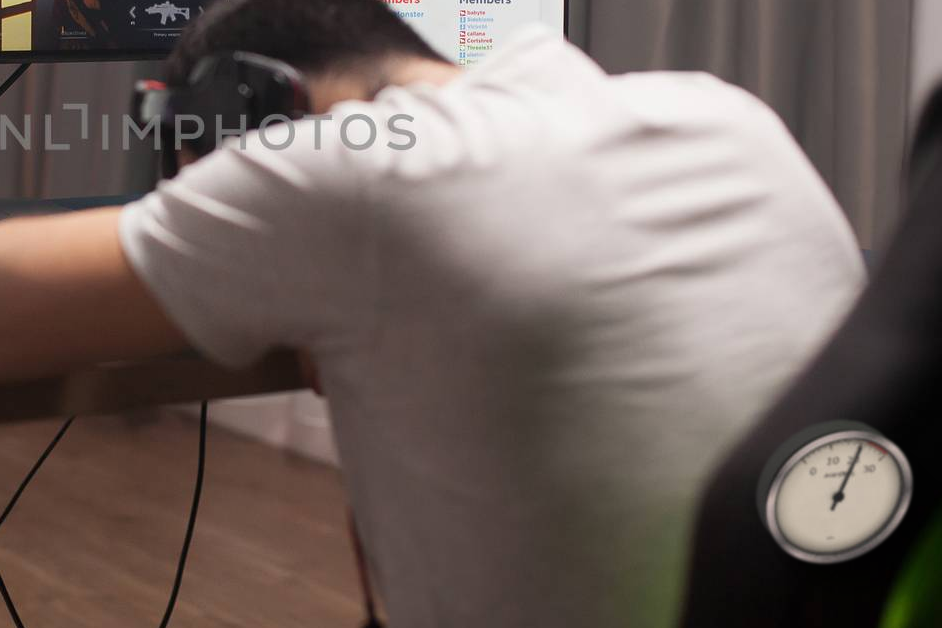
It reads 20; A
